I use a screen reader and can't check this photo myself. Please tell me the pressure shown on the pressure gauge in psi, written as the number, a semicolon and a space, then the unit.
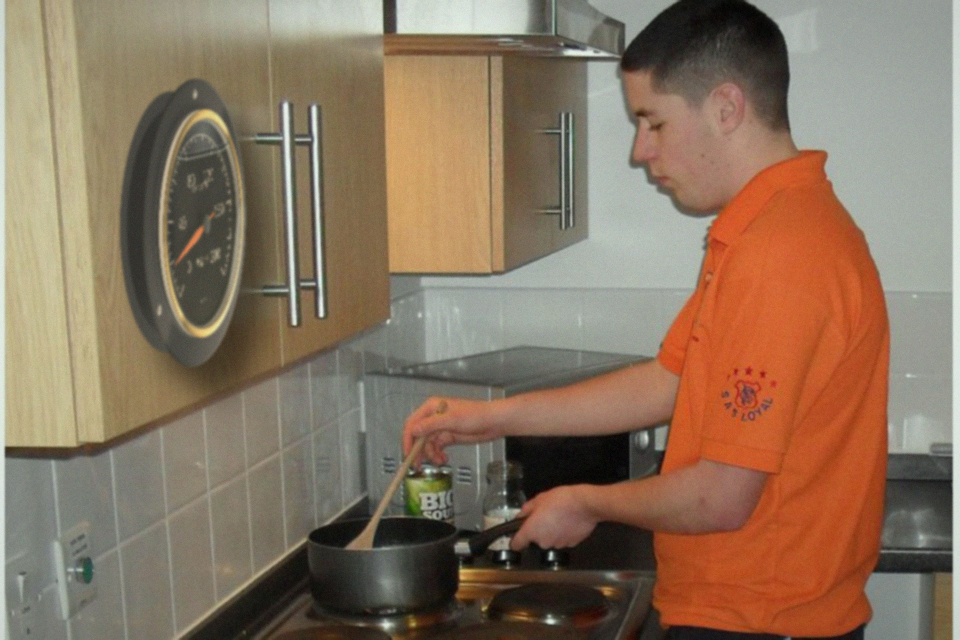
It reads 20; psi
